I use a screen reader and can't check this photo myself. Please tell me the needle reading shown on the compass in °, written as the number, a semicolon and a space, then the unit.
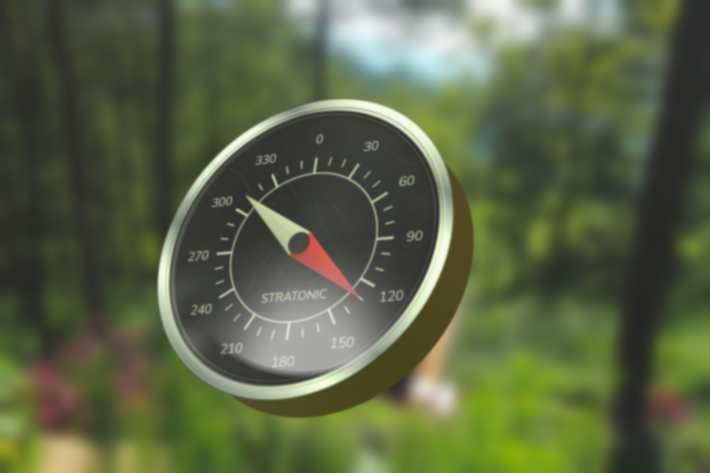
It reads 130; °
